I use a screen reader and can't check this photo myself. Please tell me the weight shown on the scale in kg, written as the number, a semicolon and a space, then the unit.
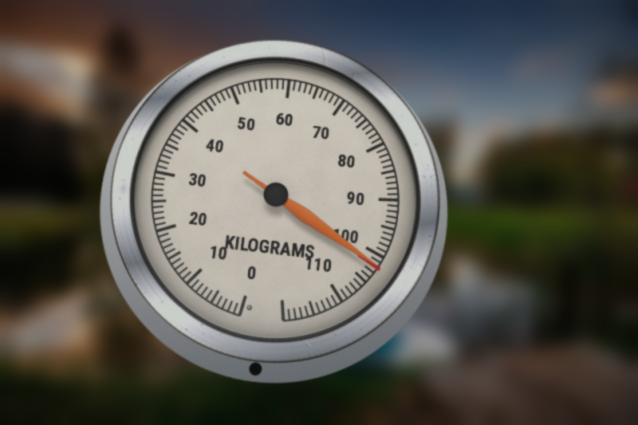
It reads 102; kg
